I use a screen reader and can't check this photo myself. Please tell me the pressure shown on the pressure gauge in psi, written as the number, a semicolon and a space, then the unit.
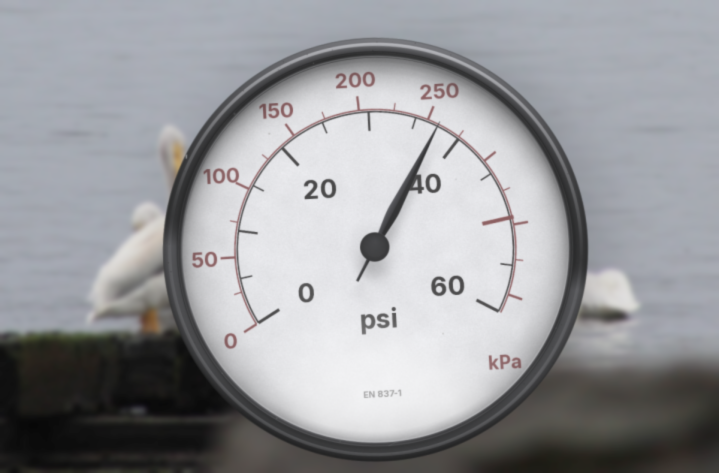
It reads 37.5; psi
